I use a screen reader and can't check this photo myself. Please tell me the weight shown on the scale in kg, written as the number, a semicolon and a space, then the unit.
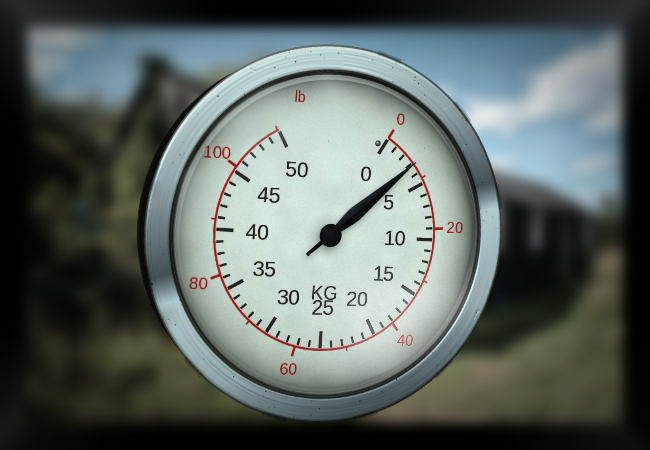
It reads 3; kg
